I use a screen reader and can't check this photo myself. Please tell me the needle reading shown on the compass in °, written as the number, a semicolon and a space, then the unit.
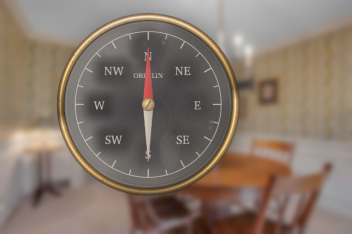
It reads 0; °
